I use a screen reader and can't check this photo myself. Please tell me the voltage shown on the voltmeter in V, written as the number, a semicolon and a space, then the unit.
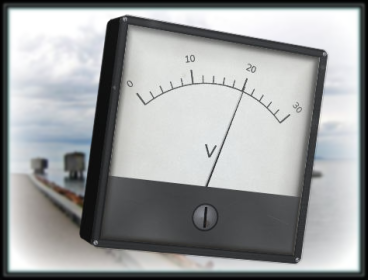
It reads 20; V
